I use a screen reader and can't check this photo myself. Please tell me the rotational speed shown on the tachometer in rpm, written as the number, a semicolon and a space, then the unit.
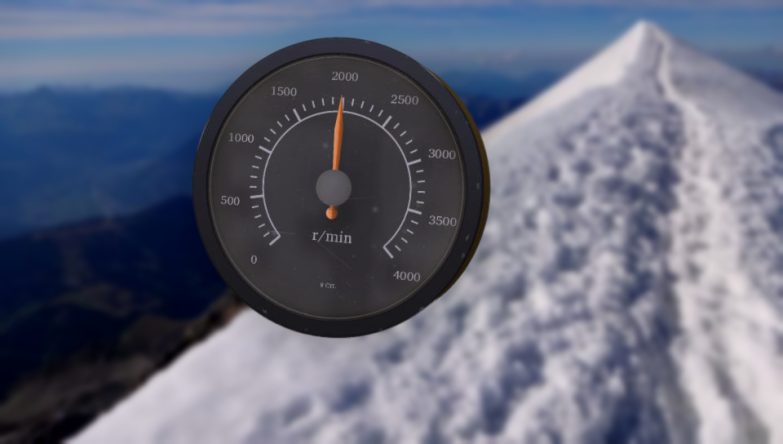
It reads 2000; rpm
